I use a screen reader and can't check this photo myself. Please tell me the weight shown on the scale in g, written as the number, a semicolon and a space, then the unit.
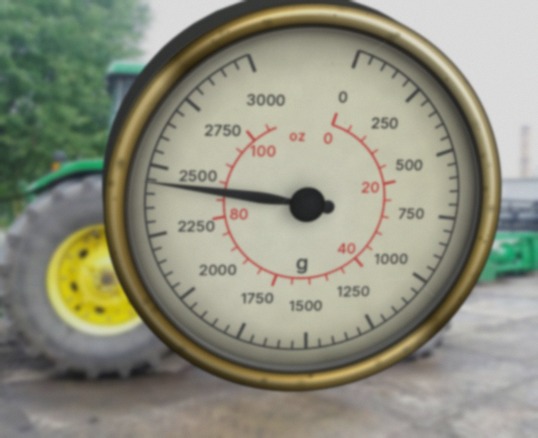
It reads 2450; g
